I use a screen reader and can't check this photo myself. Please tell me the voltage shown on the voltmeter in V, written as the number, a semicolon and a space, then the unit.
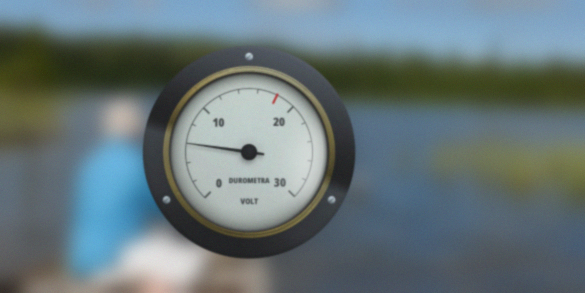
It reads 6; V
